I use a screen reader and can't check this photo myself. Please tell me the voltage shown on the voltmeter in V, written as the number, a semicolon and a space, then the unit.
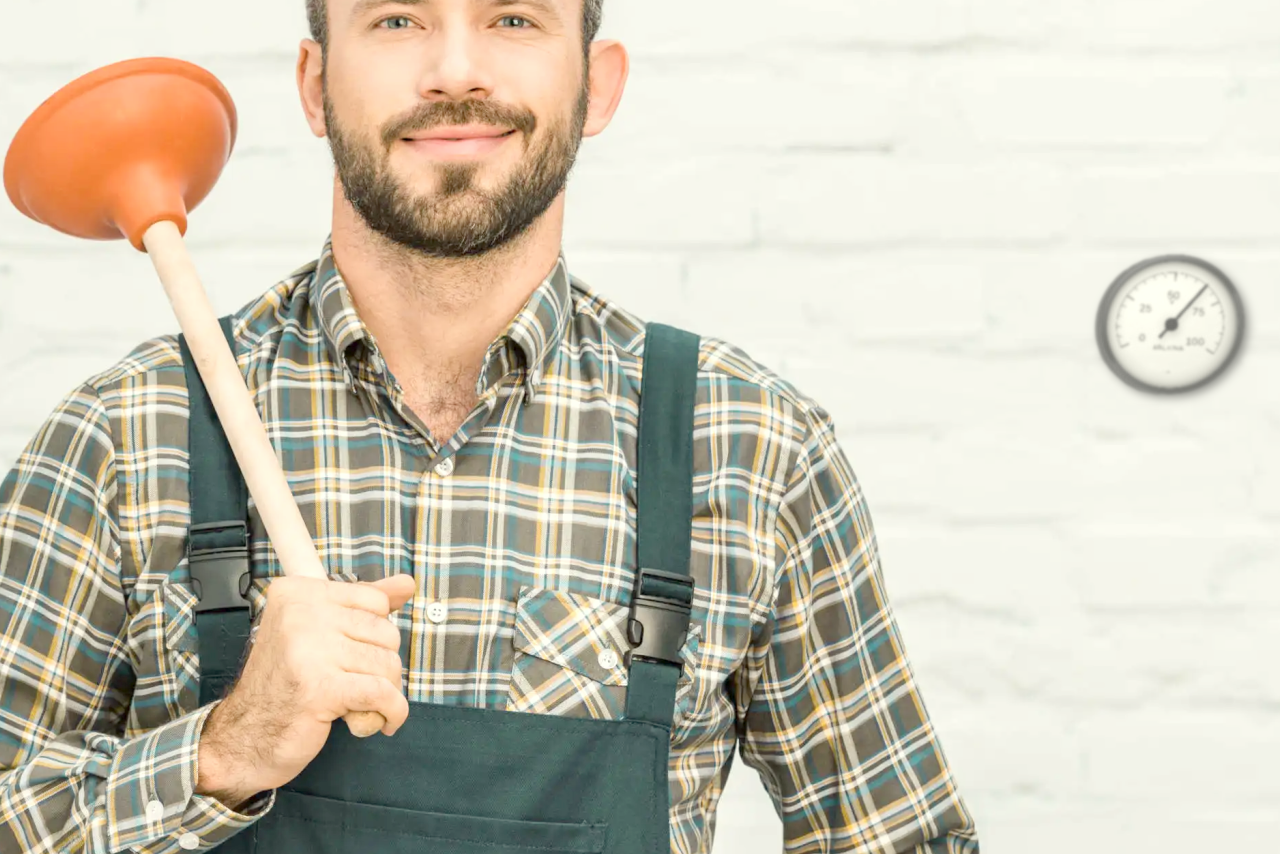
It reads 65; V
